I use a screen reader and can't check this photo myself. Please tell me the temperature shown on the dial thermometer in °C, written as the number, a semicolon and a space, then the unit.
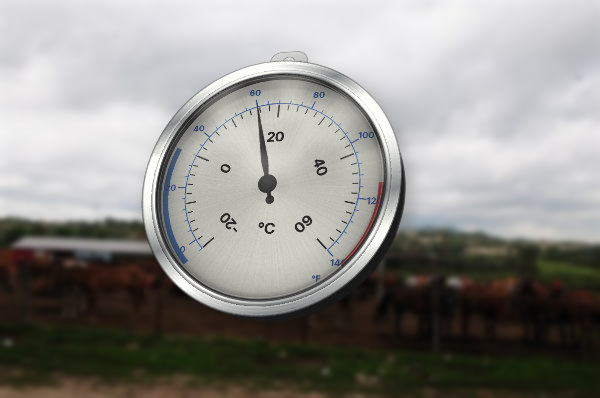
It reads 16; °C
